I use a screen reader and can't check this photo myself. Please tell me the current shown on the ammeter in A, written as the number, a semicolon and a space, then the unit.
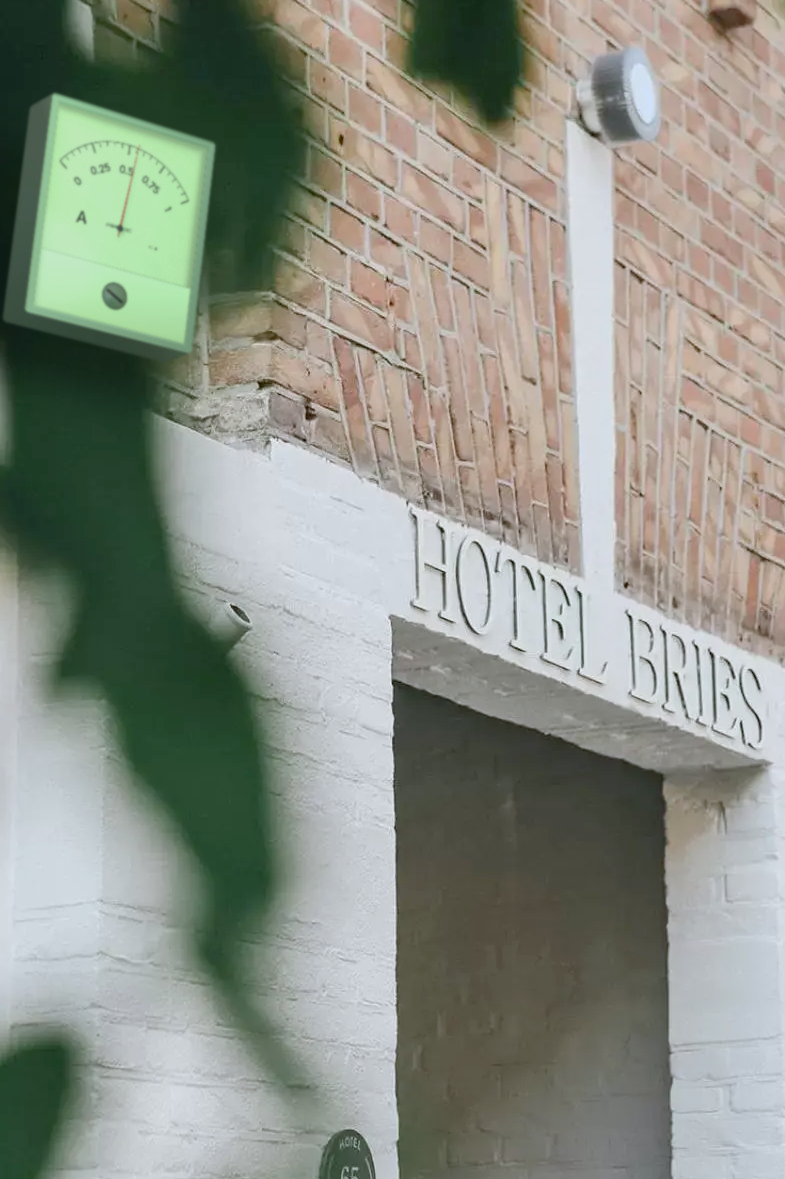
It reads 0.55; A
